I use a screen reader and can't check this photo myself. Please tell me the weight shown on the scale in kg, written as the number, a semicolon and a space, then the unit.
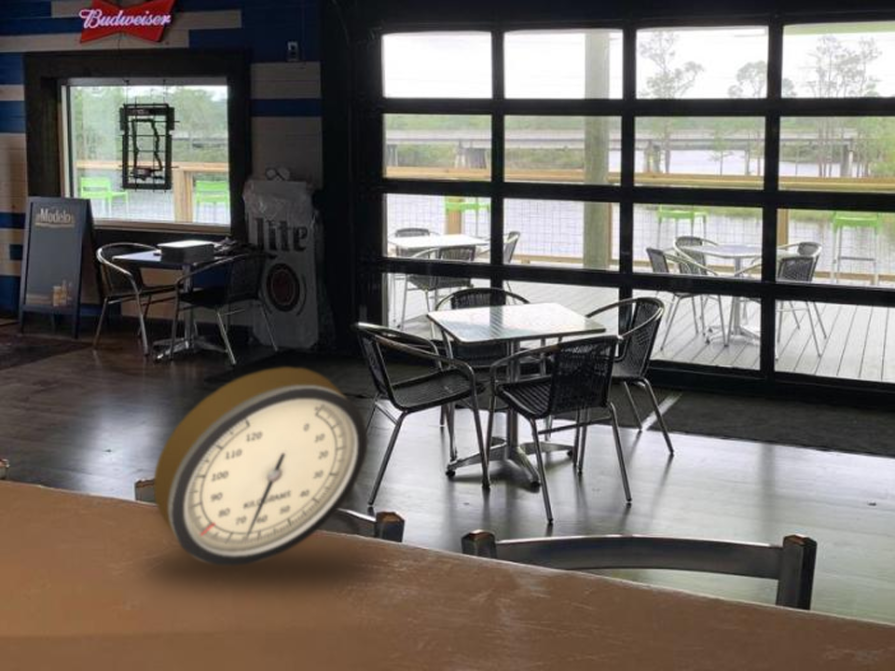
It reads 65; kg
